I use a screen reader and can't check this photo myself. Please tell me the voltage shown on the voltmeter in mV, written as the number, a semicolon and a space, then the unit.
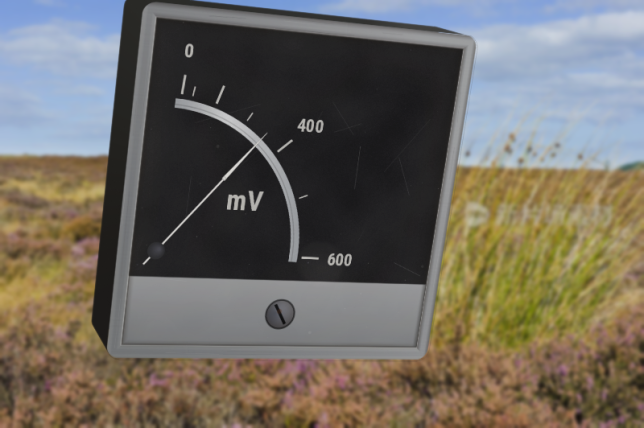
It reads 350; mV
